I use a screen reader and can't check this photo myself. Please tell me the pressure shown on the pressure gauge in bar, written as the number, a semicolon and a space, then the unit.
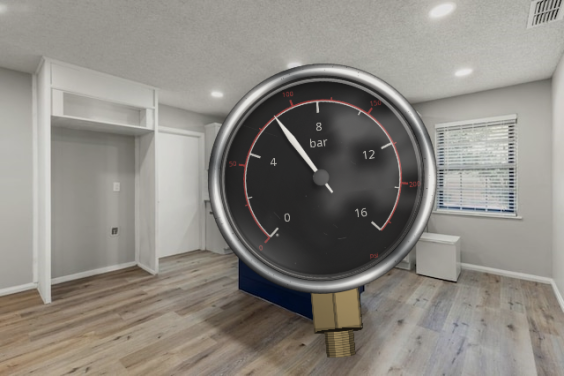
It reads 6; bar
